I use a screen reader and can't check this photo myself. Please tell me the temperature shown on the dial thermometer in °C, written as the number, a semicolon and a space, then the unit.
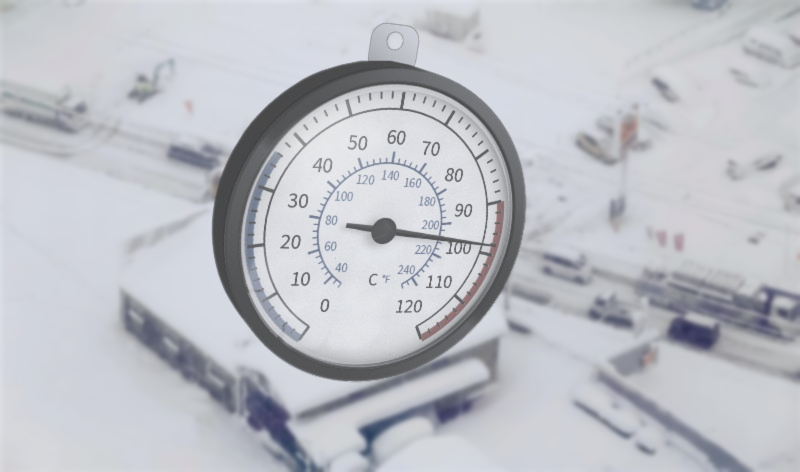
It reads 98; °C
